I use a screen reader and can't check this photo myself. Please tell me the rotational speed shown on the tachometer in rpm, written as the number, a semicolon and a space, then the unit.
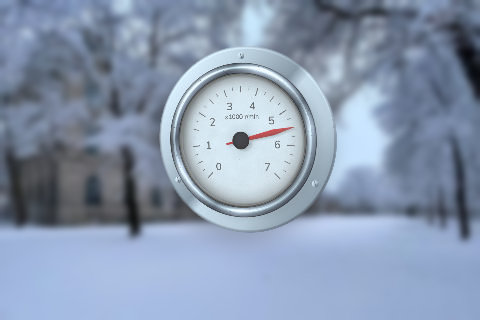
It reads 5500; rpm
